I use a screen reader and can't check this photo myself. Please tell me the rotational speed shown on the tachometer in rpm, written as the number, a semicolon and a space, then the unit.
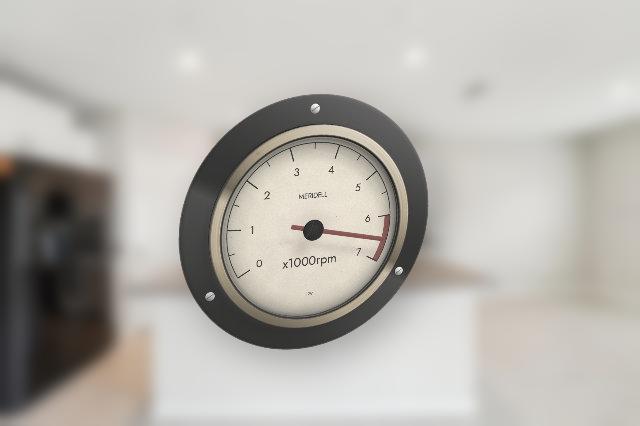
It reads 6500; rpm
